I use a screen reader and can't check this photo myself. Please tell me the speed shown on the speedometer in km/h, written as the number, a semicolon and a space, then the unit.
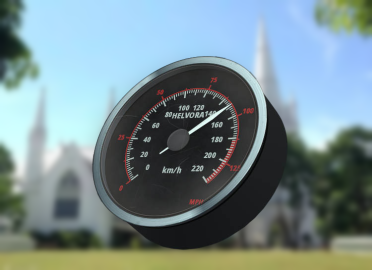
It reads 150; km/h
